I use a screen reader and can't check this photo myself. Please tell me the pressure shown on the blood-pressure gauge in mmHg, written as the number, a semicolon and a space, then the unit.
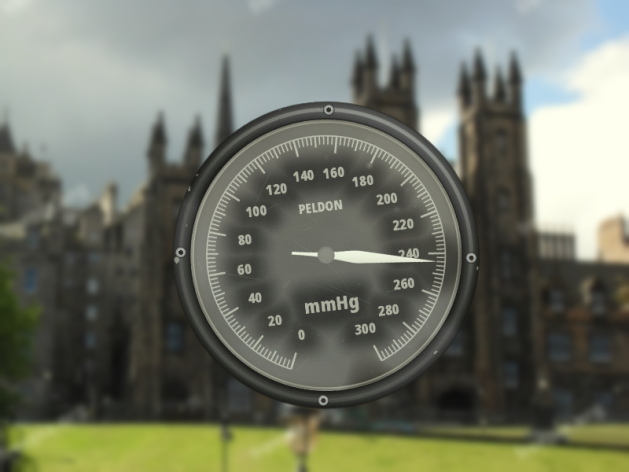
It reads 244; mmHg
